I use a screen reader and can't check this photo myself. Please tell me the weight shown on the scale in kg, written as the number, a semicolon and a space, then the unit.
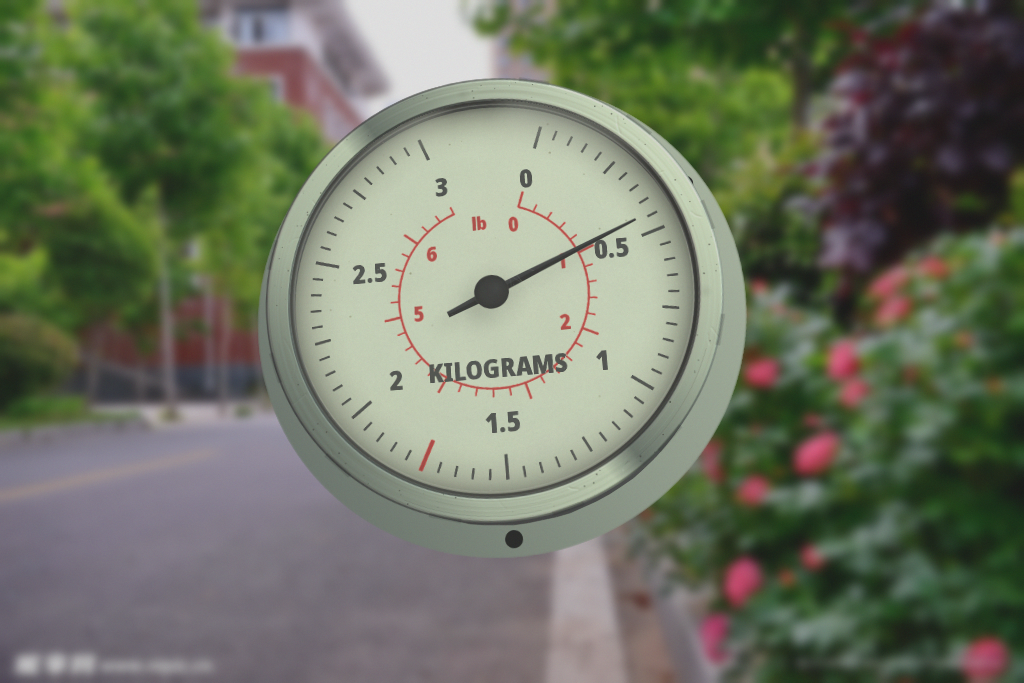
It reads 0.45; kg
